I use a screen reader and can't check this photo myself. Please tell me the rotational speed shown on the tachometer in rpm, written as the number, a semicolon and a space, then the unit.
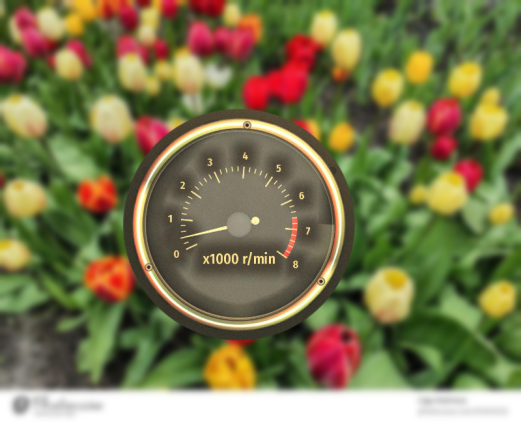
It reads 400; rpm
